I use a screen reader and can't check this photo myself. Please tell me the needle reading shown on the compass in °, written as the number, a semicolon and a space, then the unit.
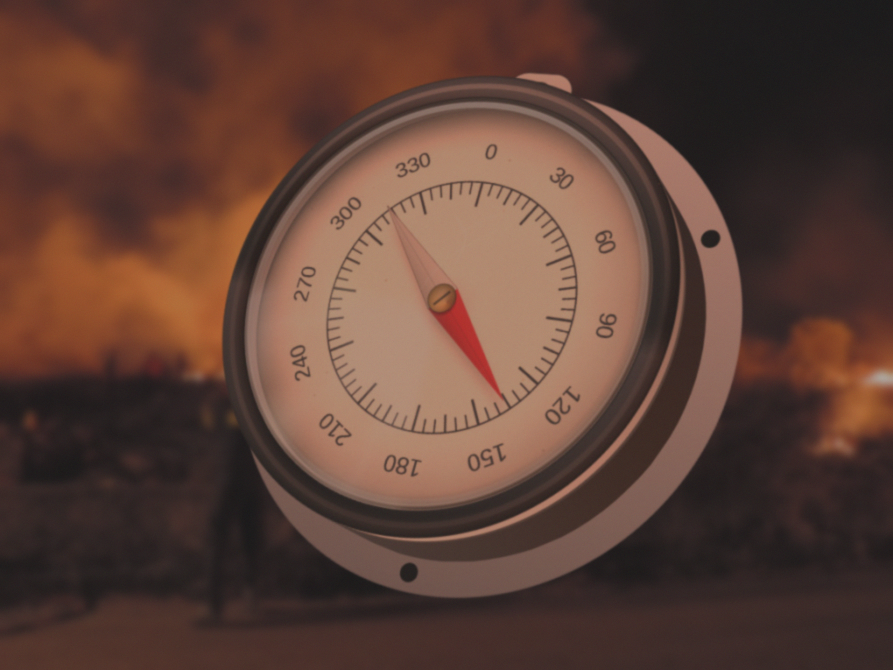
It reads 135; °
